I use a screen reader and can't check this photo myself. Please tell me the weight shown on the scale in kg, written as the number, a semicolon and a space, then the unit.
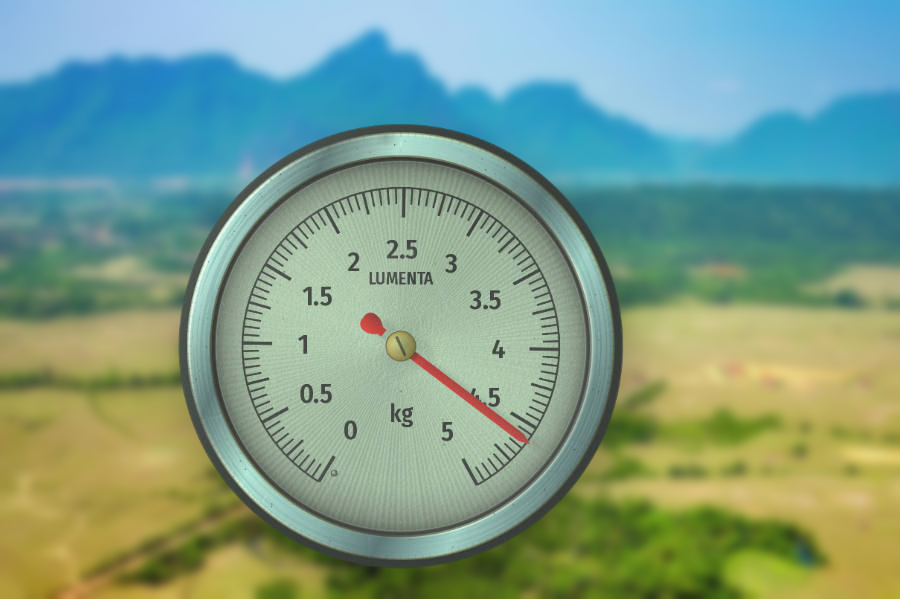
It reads 4.6; kg
